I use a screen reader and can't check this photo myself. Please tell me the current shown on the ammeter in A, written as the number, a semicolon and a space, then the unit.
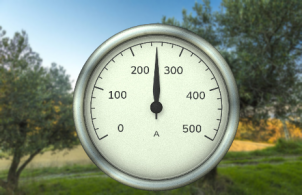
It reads 250; A
